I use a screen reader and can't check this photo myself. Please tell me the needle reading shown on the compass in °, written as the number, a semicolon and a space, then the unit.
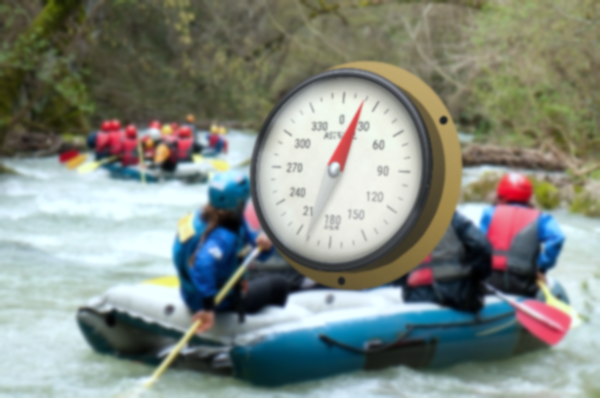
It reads 20; °
